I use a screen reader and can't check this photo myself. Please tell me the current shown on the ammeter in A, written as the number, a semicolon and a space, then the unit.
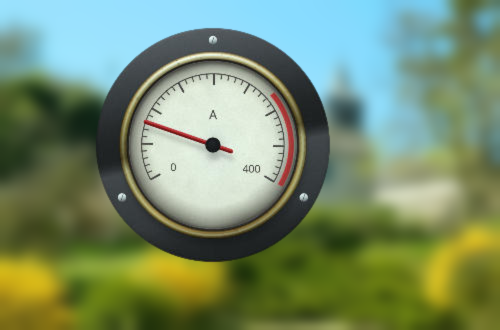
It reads 80; A
